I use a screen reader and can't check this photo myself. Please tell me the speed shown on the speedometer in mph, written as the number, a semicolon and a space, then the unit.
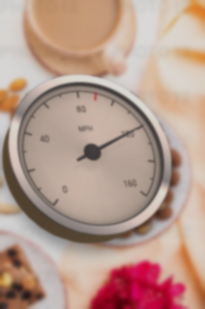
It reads 120; mph
